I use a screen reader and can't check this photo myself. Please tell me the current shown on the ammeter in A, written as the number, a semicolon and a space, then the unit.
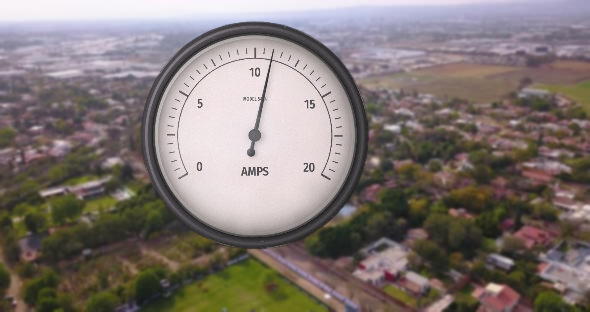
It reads 11; A
